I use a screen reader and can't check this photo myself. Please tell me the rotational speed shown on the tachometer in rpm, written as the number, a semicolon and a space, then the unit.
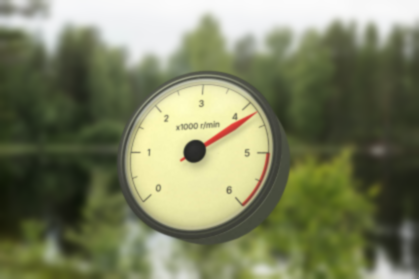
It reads 4250; rpm
